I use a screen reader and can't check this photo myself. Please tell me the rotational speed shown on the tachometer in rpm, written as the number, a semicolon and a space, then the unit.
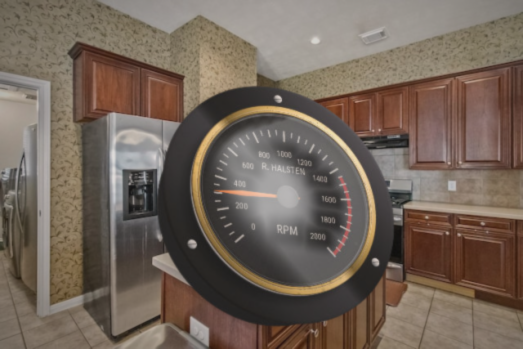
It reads 300; rpm
